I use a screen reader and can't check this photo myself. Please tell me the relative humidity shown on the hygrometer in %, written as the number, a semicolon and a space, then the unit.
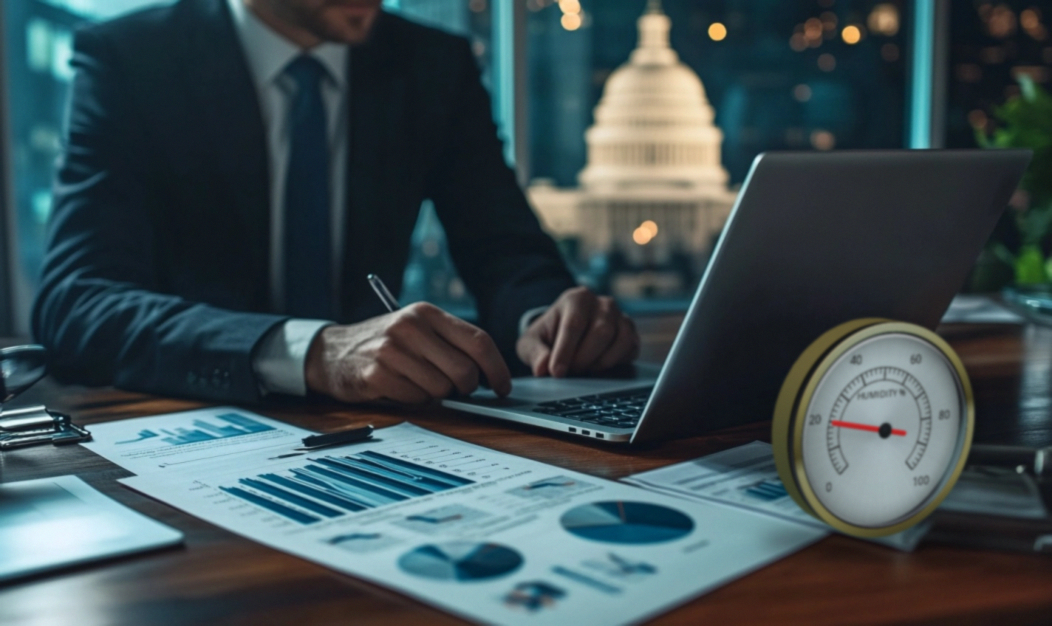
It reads 20; %
